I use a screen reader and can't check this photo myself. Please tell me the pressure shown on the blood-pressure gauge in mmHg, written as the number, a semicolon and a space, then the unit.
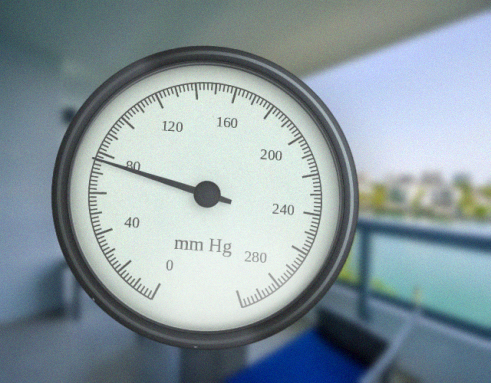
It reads 76; mmHg
